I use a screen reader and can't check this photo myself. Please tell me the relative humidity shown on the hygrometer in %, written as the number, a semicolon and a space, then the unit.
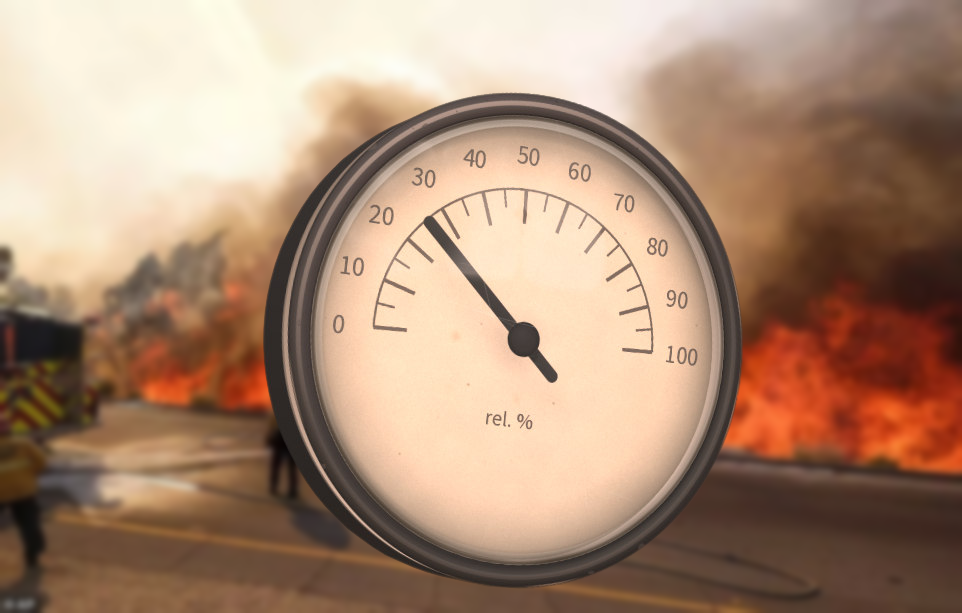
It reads 25; %
